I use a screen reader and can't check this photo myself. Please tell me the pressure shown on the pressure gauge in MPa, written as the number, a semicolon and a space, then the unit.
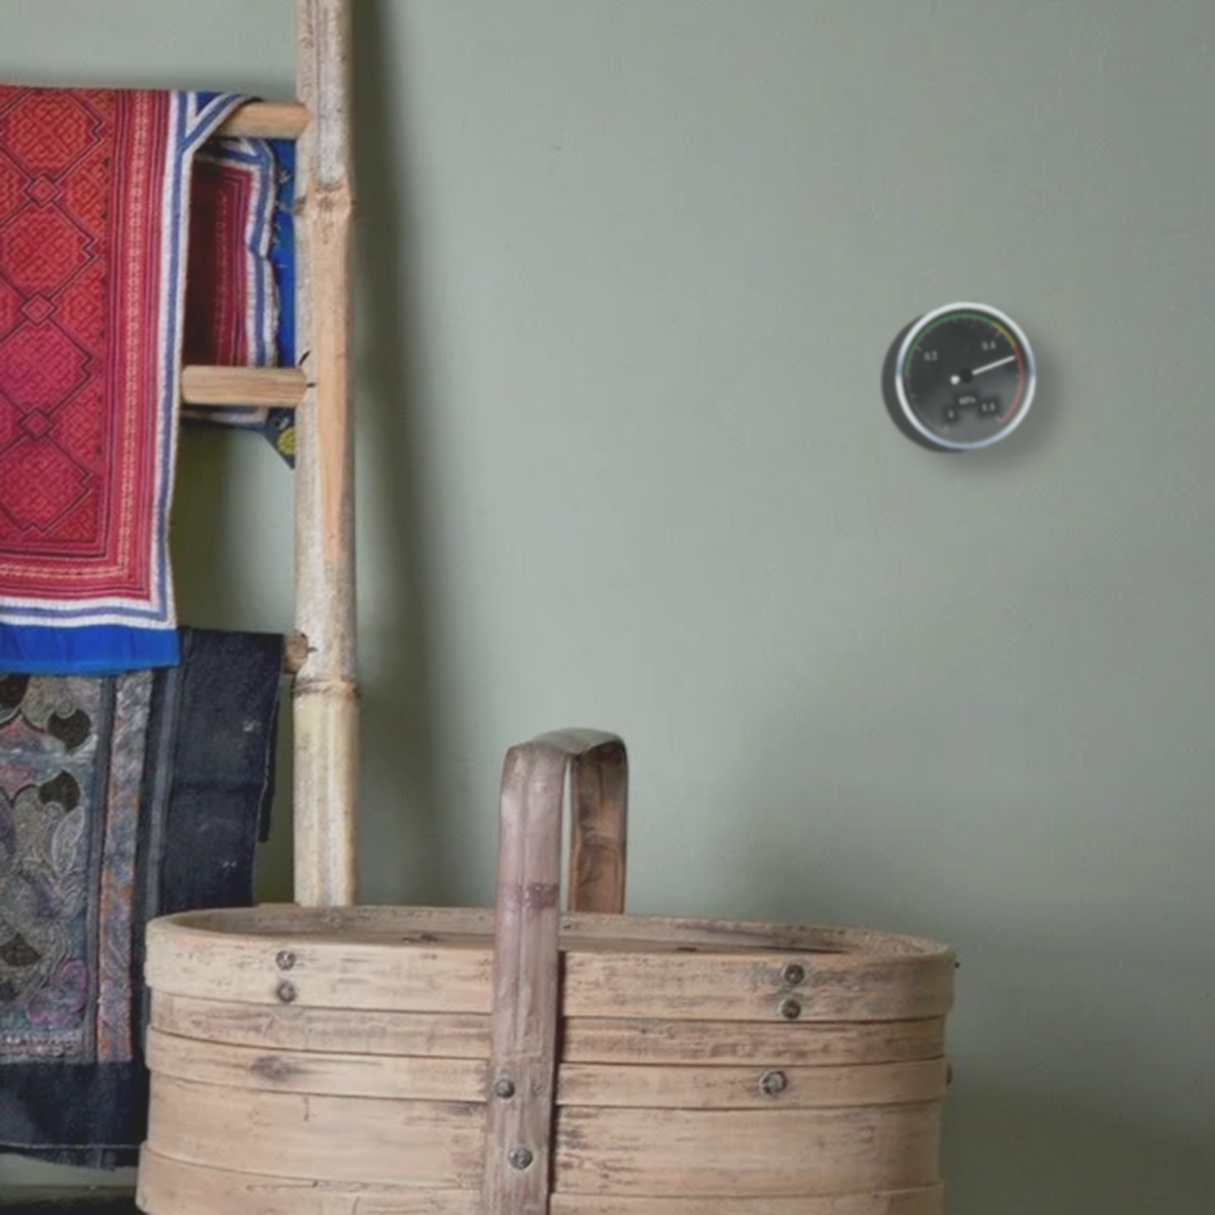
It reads 0.46; MPa
